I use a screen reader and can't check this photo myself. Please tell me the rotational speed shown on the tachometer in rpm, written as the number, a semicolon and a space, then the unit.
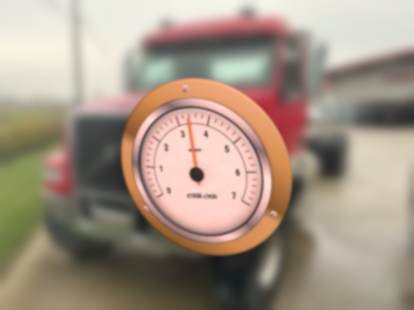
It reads 3400; rpm
